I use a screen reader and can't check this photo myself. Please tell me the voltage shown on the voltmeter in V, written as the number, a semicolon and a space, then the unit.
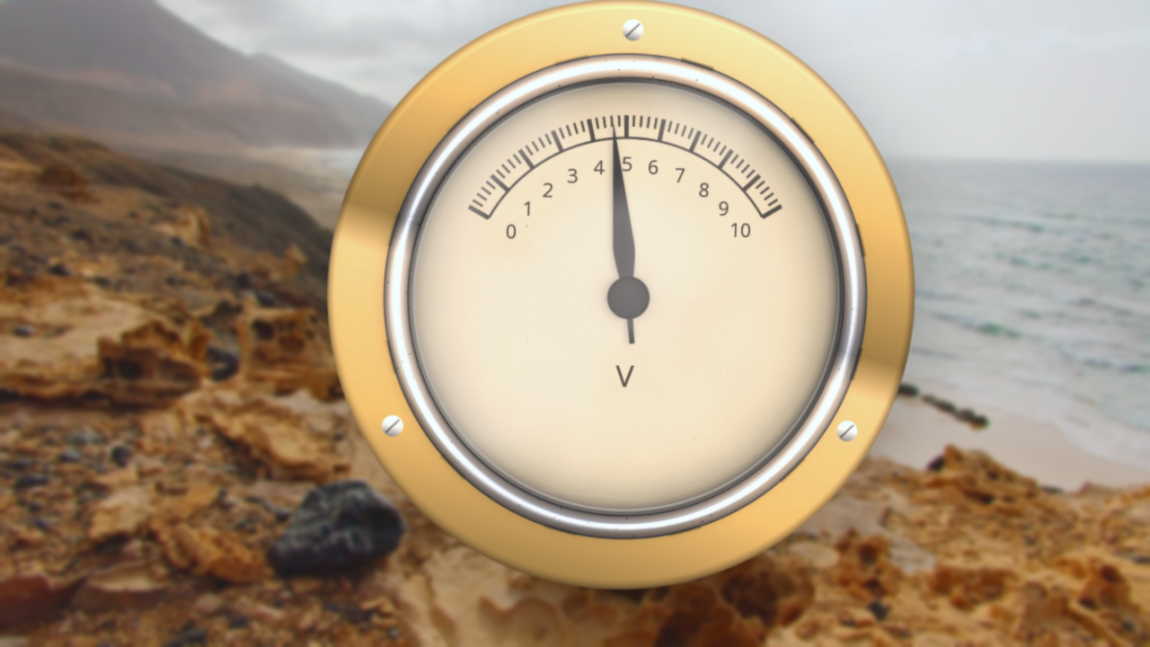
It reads 4.6; V
